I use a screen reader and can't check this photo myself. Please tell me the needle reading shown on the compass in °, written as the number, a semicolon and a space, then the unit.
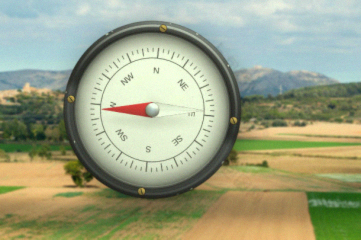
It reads 265; °
